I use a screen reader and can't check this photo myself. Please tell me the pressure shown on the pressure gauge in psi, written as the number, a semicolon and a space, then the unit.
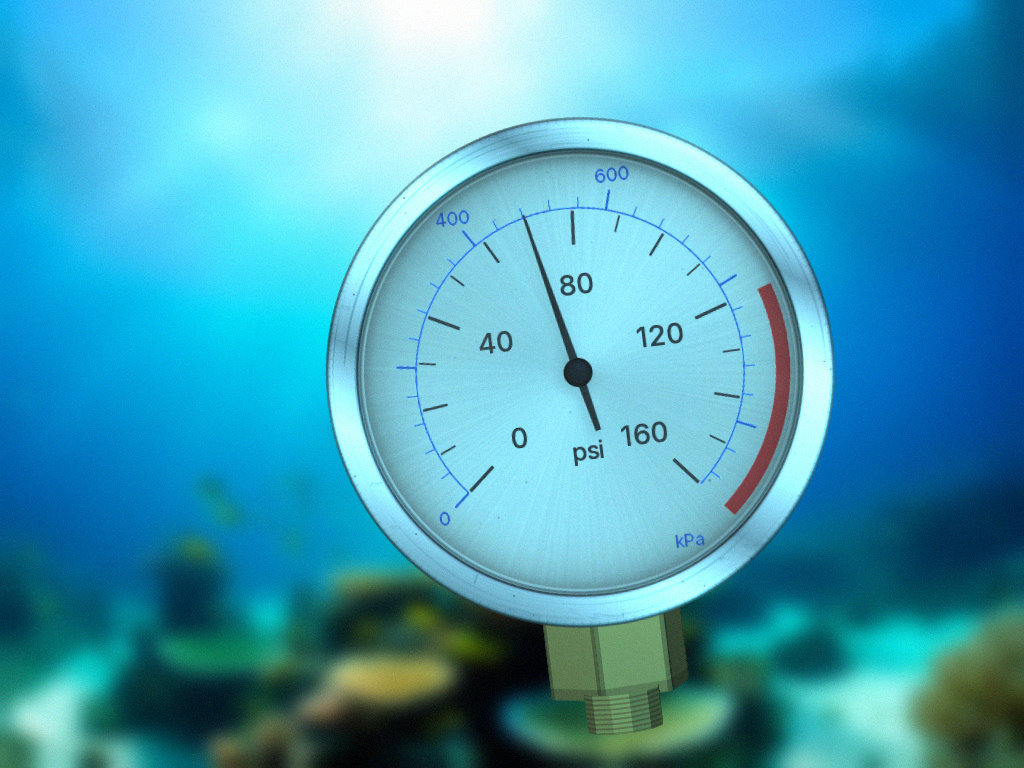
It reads 70; psi
